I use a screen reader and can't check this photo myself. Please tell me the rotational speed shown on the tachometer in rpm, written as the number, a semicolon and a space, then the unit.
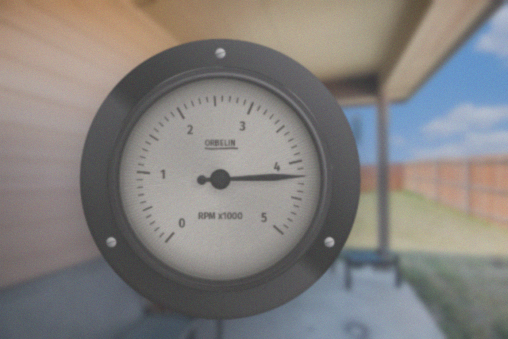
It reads 4200; rpm
